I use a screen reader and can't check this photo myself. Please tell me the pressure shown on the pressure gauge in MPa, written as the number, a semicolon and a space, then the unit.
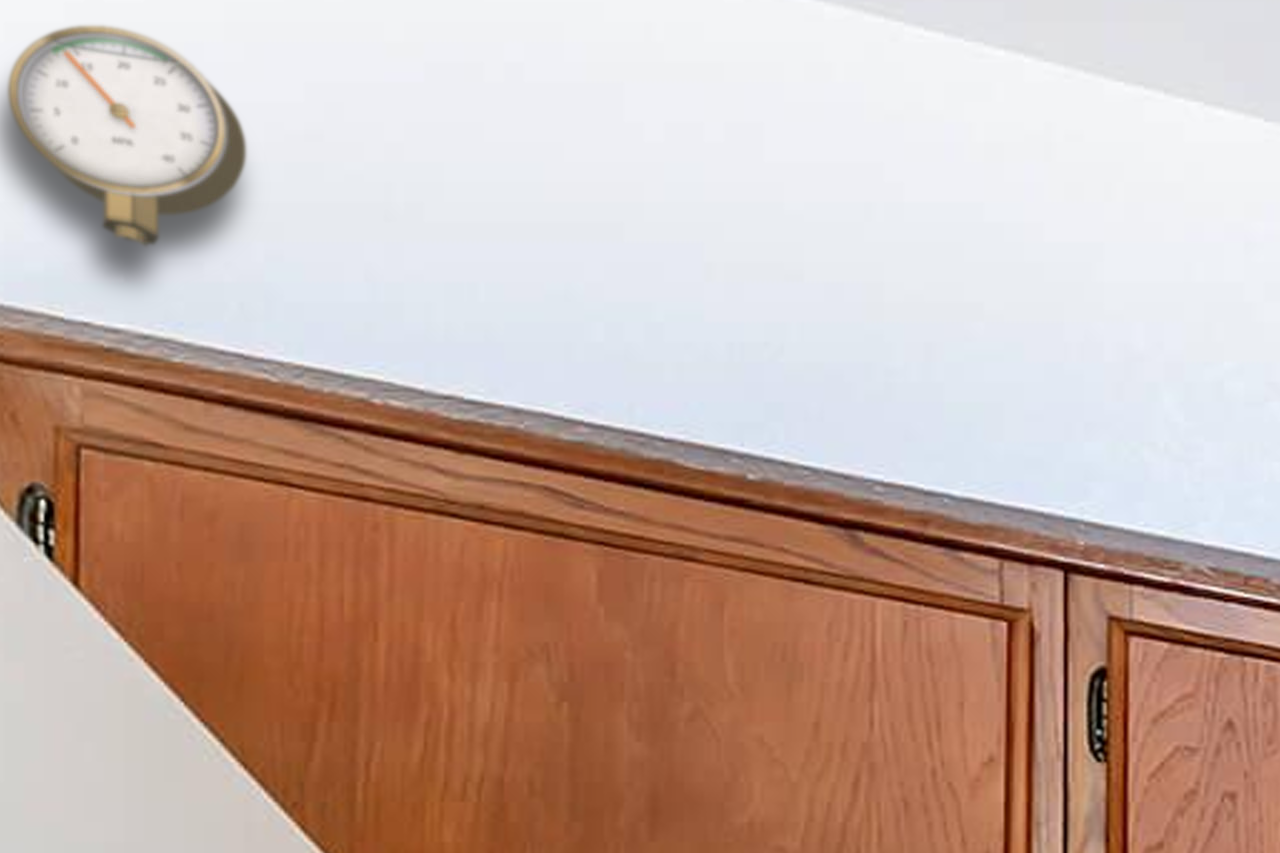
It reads 14; MPa
